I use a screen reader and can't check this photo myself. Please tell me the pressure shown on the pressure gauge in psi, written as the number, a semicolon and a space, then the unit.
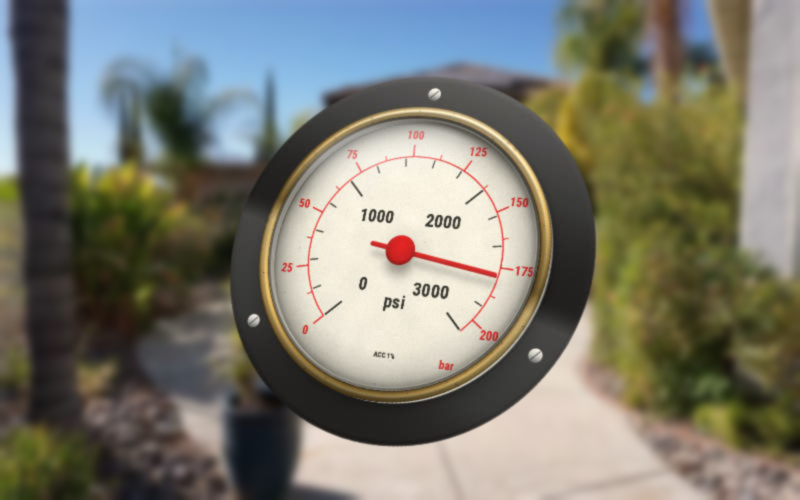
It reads 2600; psi
